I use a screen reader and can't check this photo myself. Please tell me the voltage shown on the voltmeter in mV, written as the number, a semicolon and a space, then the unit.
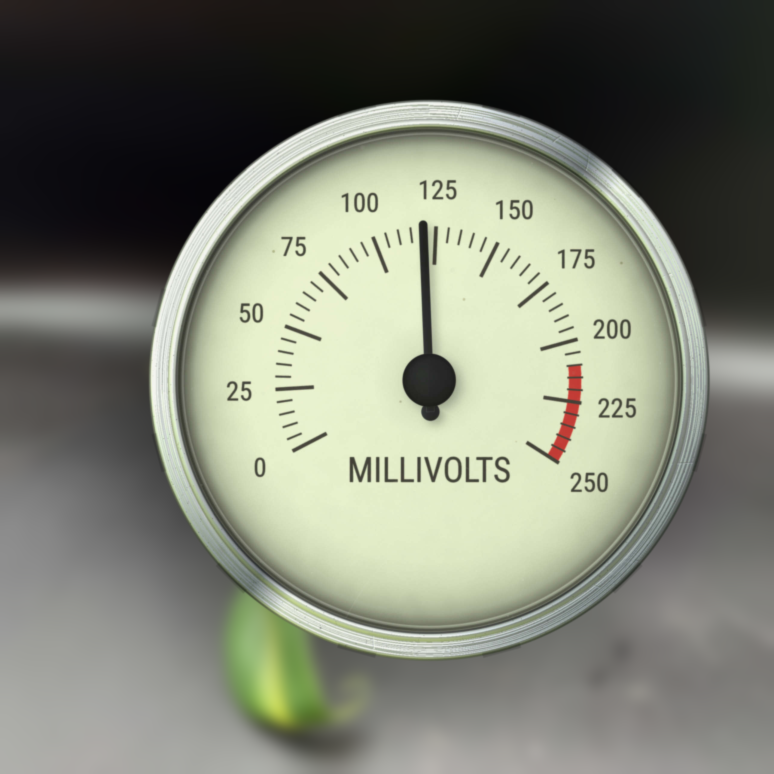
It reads 120; mV
